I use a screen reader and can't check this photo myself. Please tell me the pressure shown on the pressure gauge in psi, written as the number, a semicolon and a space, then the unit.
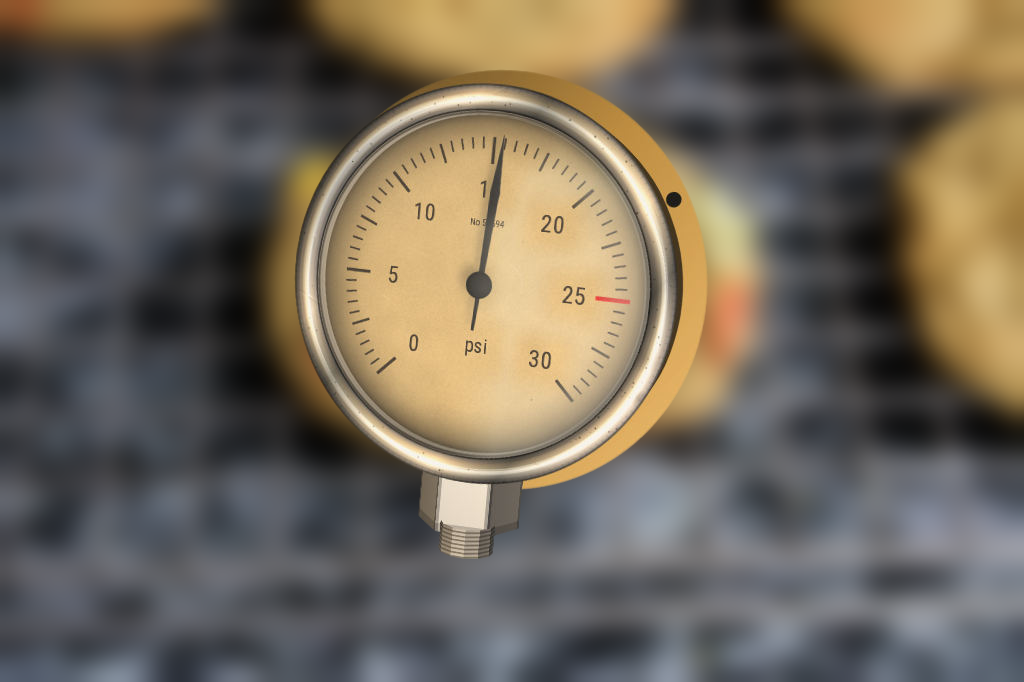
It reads 15.5; psi
